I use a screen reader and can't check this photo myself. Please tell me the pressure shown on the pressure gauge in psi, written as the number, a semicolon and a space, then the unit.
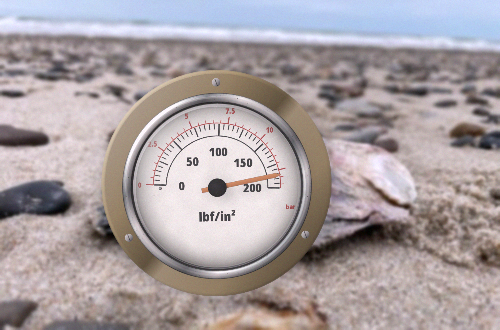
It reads 185; psi
